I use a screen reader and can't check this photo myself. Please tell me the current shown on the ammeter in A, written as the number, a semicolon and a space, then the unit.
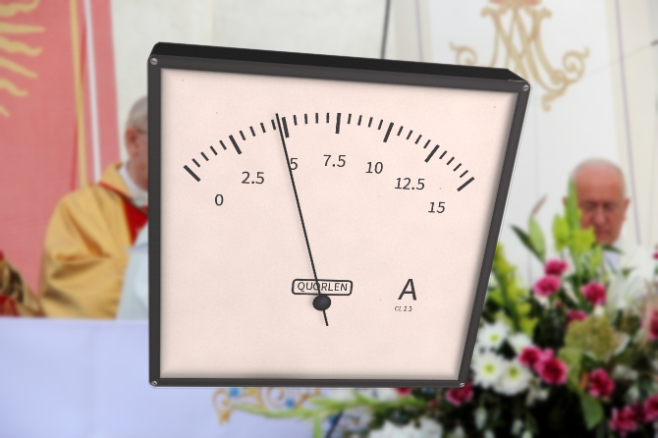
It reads 4.75; A
